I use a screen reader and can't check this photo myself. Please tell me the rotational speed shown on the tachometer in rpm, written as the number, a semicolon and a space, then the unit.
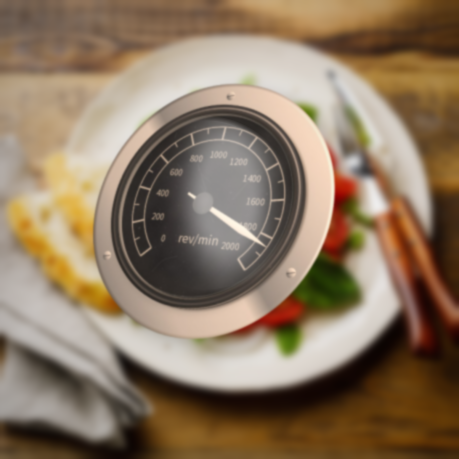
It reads 1850; rpm
